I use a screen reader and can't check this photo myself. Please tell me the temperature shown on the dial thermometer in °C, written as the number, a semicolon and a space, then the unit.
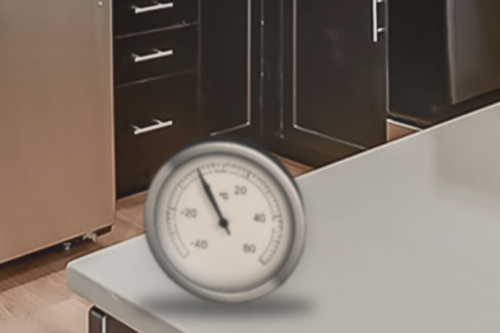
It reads 0; °C
